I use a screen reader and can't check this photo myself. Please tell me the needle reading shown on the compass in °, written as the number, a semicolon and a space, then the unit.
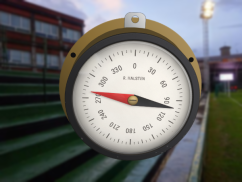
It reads 280; °
